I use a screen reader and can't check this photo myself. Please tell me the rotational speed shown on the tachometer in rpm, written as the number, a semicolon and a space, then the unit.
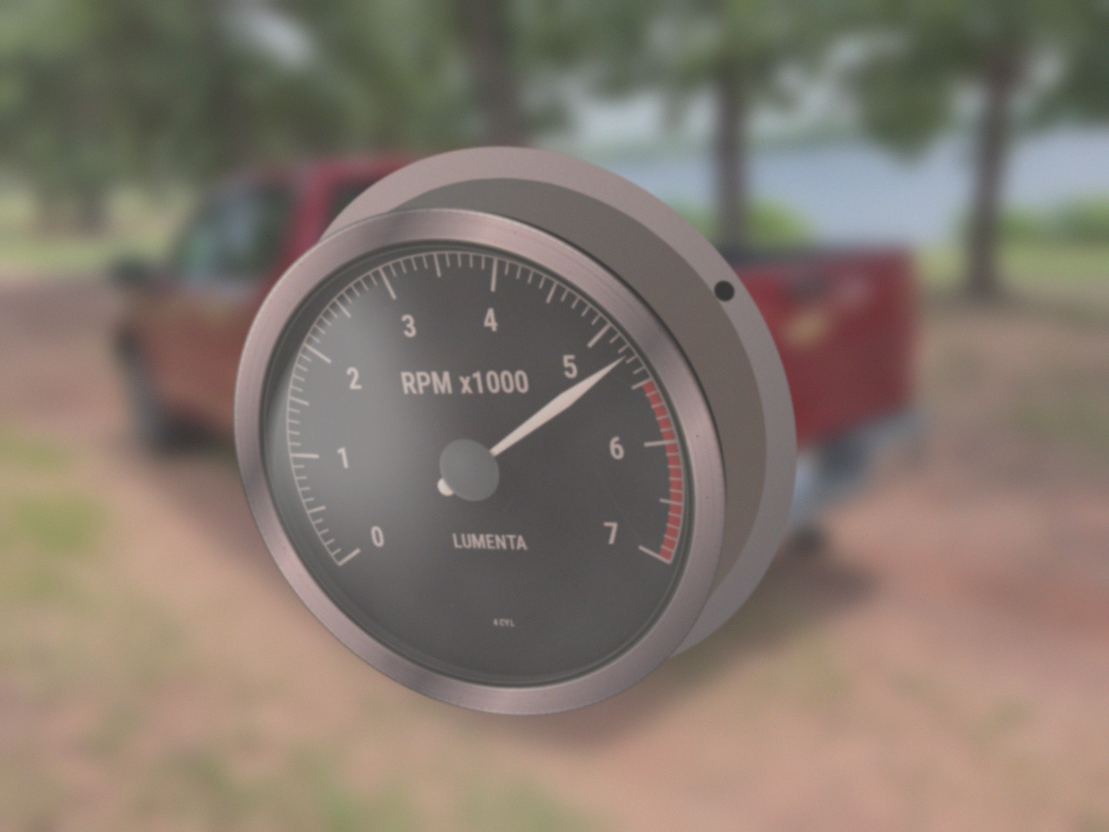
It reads 5250; rpm
